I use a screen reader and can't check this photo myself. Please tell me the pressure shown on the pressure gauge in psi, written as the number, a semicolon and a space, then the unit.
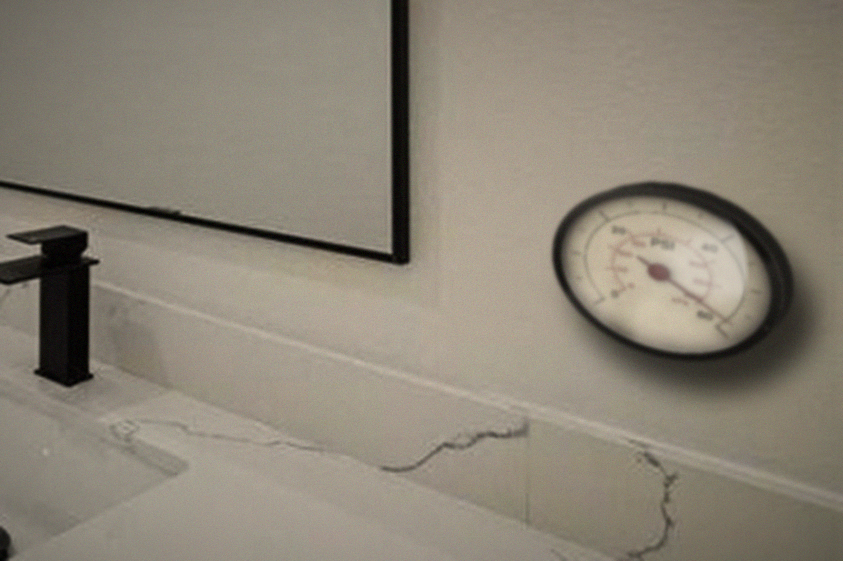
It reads 57.5; psi
